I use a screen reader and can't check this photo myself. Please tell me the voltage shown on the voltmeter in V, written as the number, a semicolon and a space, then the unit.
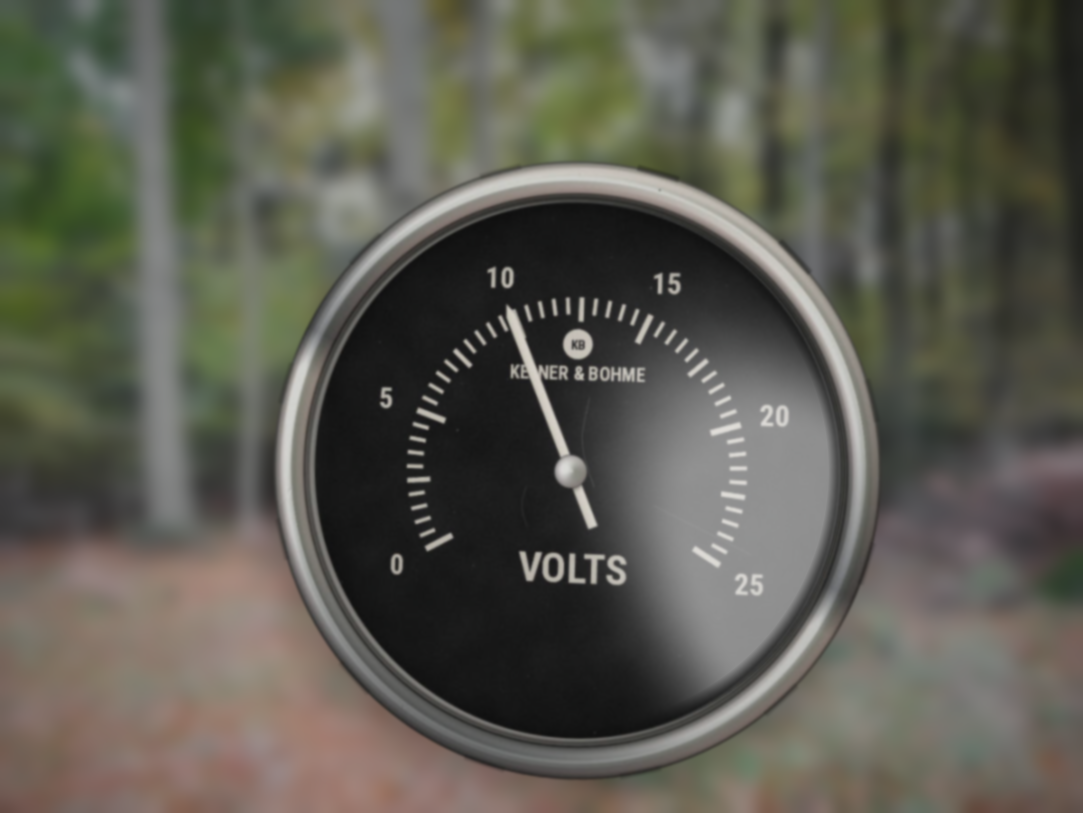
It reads 10; V
